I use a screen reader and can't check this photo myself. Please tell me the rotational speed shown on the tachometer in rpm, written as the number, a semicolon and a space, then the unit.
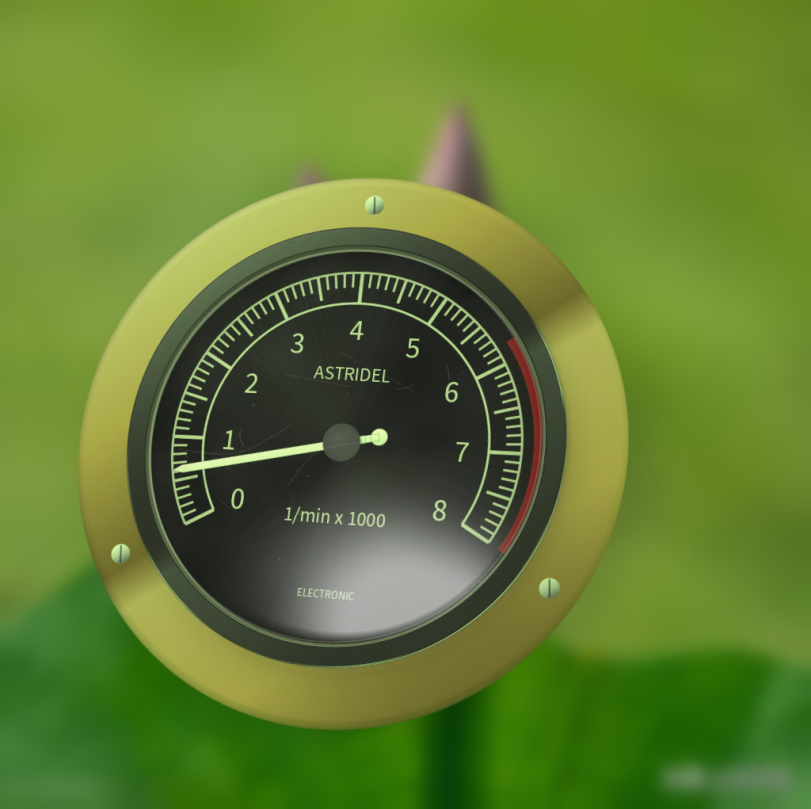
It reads 600; rpm
